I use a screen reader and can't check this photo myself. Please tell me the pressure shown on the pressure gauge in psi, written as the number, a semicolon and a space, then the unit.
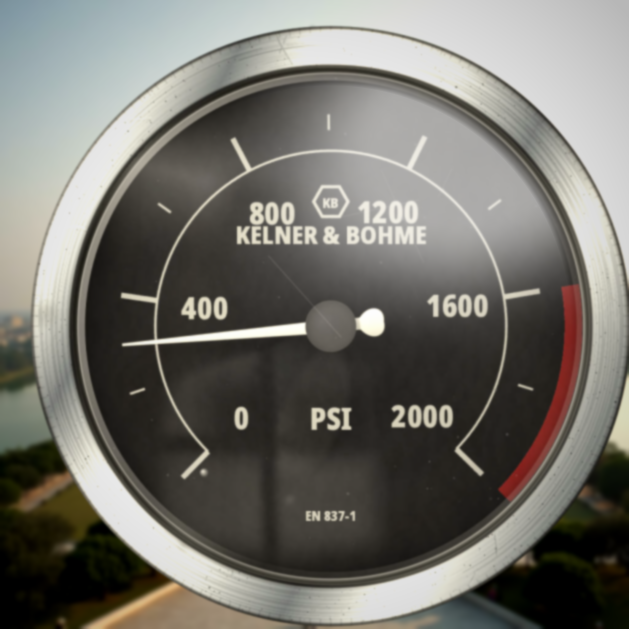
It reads 300; psi
